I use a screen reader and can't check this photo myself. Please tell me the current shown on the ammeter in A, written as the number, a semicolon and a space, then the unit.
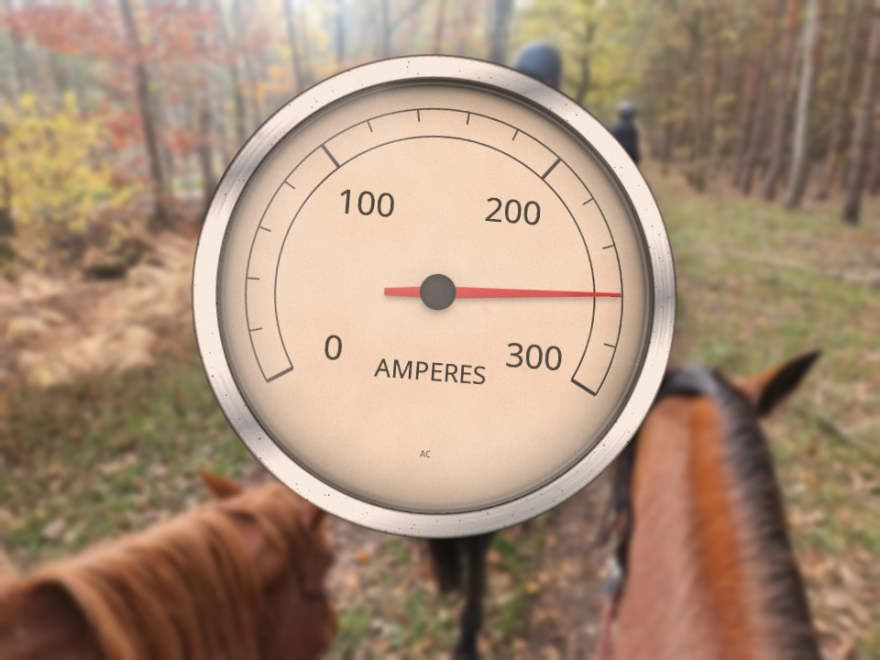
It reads 260; A
